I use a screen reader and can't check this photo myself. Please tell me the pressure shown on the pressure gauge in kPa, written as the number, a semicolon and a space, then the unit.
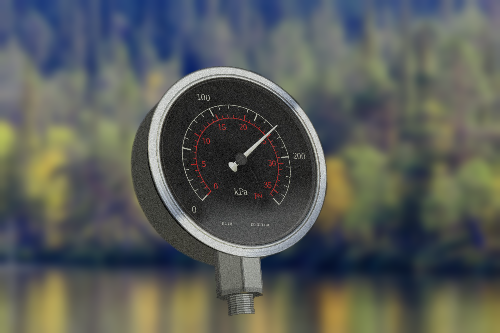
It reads 170; kPa
